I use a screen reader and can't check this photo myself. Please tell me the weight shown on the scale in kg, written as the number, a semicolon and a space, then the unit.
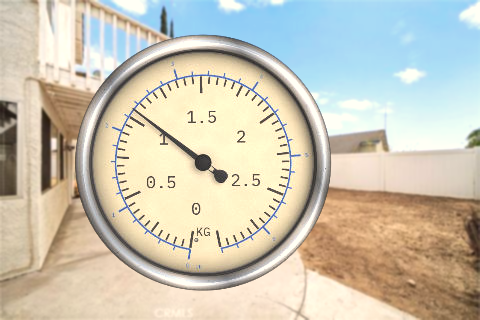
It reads 1.05; kg
